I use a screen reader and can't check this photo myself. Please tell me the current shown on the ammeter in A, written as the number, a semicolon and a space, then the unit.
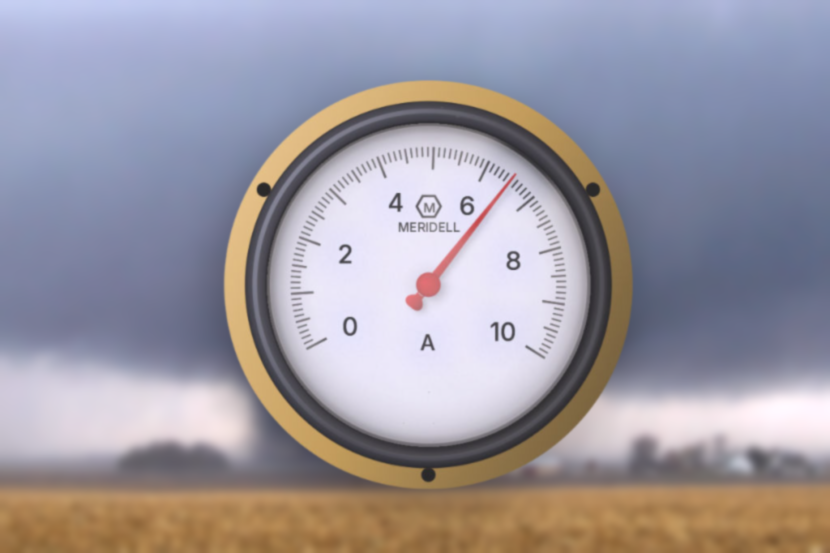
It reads 6.5; A
